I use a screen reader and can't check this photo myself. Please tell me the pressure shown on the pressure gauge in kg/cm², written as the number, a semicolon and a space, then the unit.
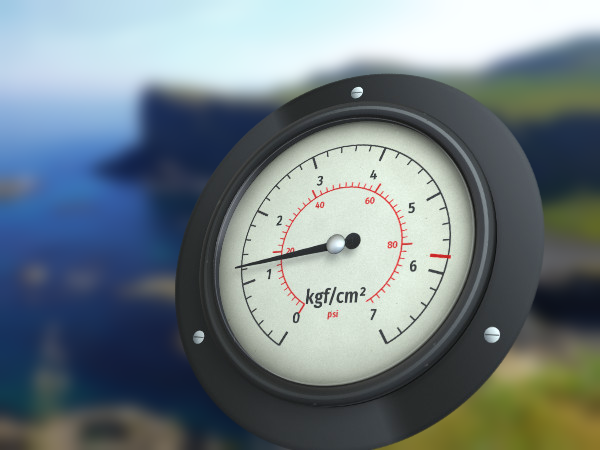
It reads 1.2; kg/cm²
